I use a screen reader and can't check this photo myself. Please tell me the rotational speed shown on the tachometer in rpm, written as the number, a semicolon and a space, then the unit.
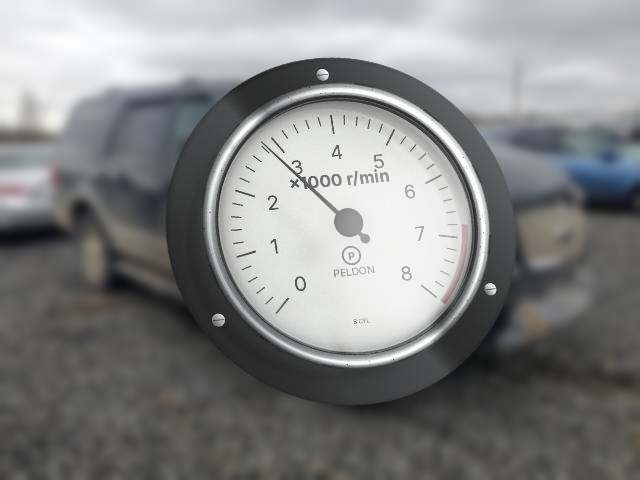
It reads 2800; rpm
